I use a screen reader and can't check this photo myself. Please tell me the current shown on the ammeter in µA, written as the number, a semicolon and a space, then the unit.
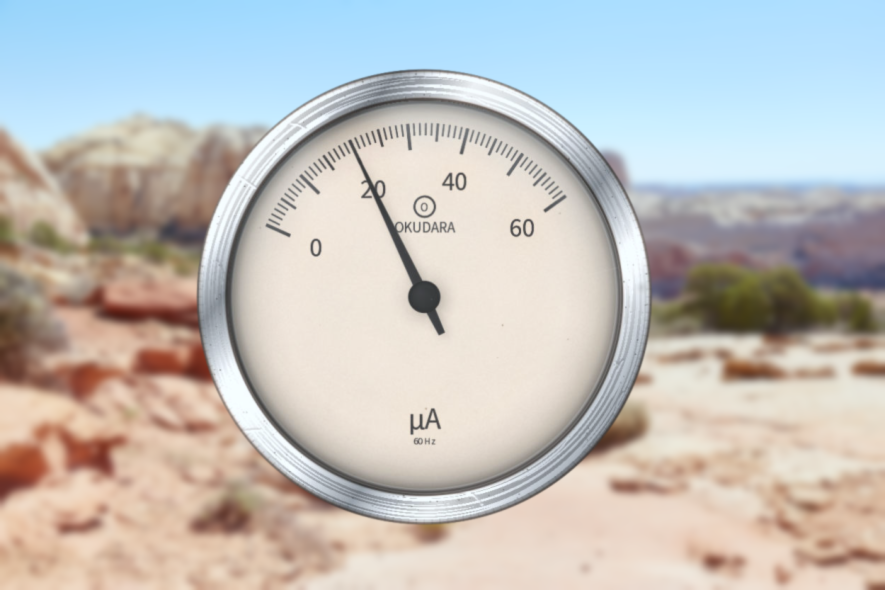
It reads 20; µA
